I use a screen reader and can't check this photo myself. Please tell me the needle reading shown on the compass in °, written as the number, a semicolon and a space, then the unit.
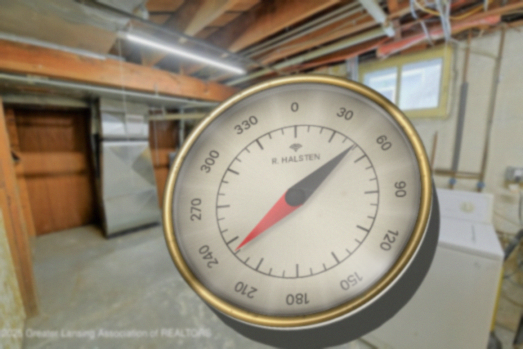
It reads 230; °
